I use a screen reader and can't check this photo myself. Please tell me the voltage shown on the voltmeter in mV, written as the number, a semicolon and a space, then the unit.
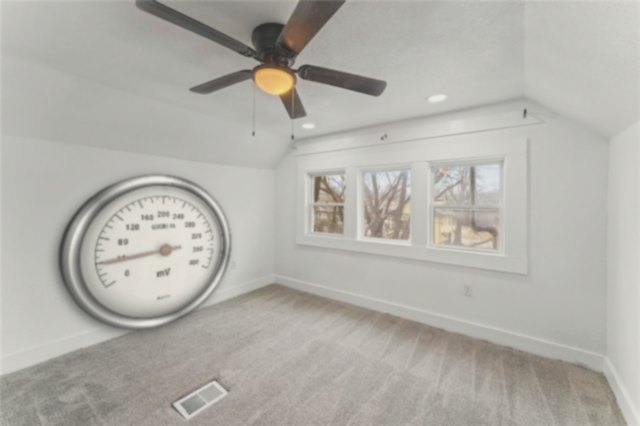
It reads 40; mV
